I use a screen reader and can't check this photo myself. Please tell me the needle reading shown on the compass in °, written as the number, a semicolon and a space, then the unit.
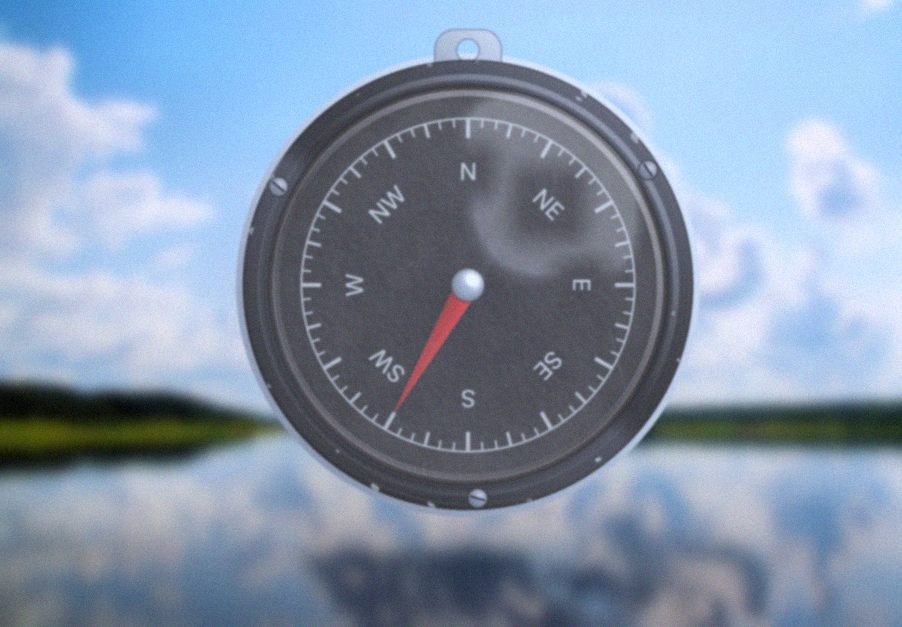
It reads 210; °
